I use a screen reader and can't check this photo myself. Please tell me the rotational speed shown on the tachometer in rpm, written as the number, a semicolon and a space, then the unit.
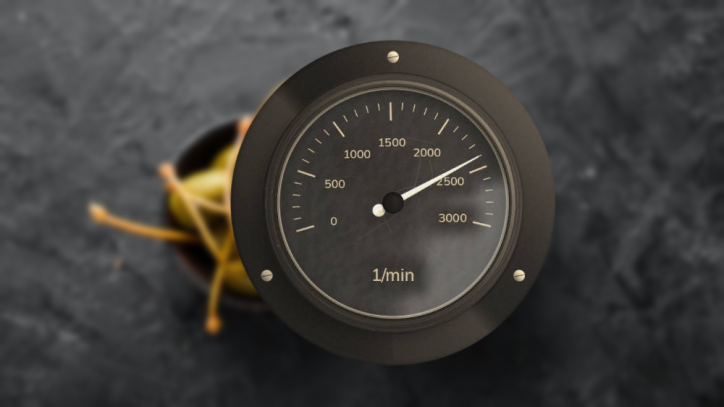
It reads 2400; rpm
